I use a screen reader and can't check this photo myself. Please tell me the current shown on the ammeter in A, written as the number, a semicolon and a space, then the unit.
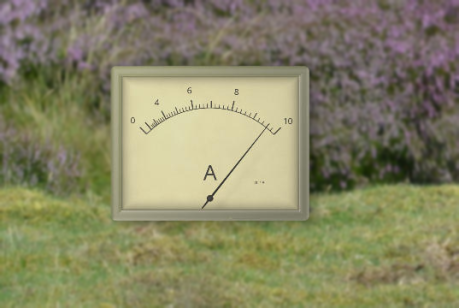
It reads 9.6; A
